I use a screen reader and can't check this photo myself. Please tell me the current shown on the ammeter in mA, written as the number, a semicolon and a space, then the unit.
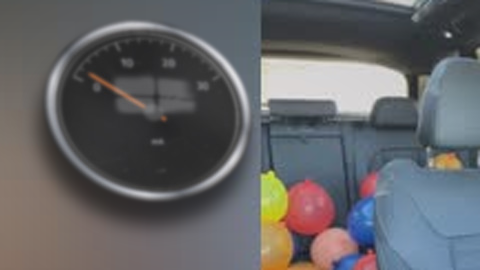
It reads 2; mA
